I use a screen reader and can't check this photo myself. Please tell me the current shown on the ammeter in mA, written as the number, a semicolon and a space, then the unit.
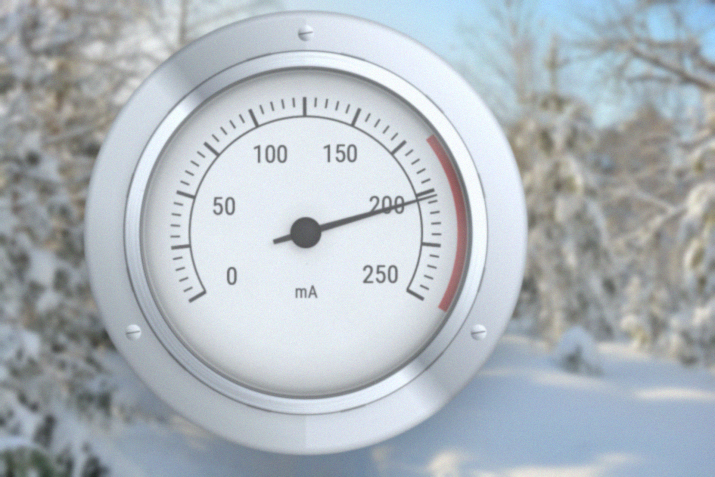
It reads 202.5; mA
